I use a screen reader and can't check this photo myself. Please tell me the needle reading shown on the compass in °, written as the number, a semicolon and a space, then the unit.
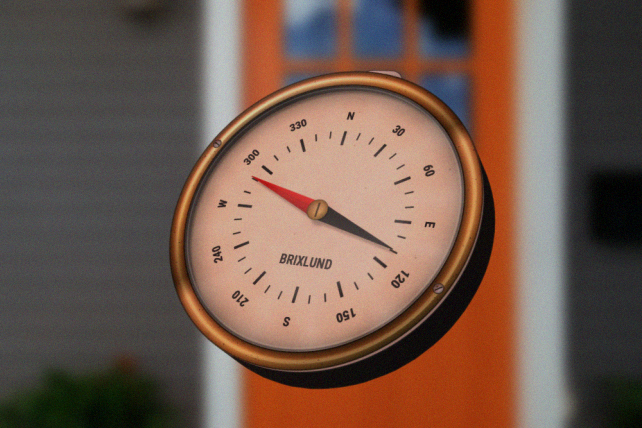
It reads 290; °
